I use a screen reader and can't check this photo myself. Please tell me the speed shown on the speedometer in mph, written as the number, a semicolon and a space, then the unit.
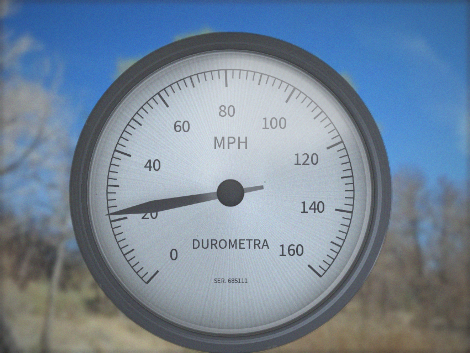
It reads 22; mph
